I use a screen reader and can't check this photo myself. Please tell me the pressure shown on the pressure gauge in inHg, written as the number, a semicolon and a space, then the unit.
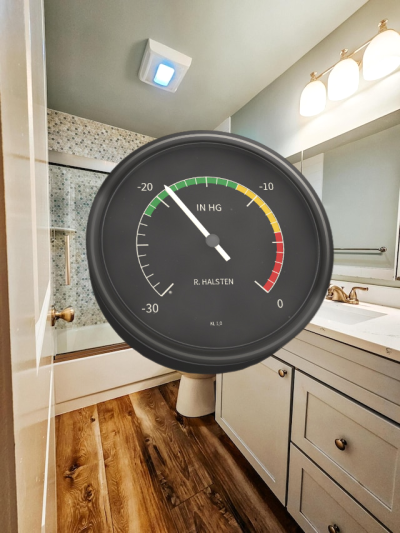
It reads -19; inHg
